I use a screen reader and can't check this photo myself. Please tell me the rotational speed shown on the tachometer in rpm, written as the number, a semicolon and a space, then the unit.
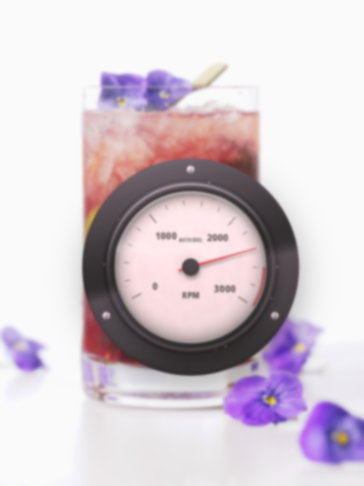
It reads 2400; rpm
